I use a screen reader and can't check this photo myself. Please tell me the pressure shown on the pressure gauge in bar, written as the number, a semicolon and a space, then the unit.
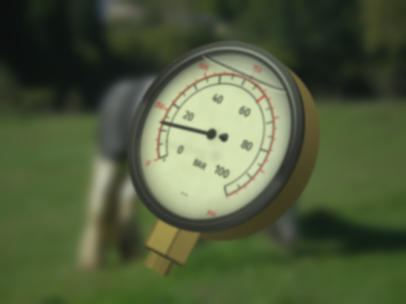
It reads 12.5; bar
